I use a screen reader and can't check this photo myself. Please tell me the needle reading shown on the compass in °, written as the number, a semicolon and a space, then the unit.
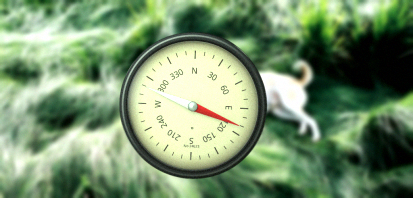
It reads 110; °
